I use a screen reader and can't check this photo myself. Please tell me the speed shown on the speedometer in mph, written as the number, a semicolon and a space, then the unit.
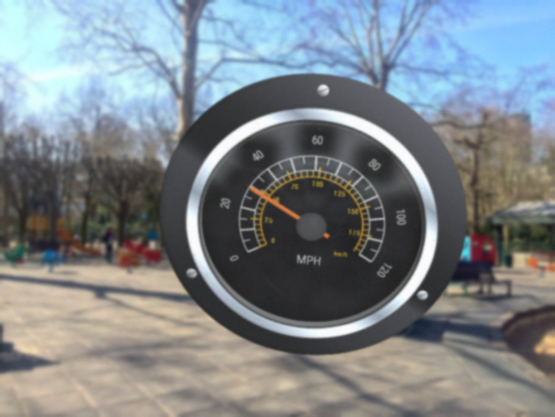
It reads 30; mph
